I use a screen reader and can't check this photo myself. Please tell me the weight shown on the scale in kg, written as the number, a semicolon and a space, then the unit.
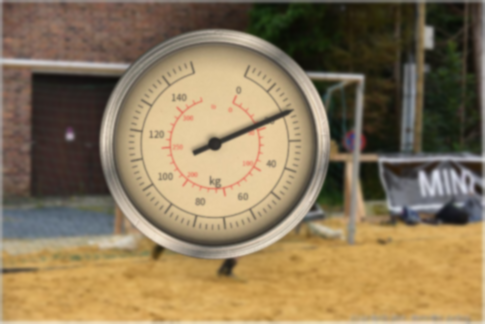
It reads 20; kg
